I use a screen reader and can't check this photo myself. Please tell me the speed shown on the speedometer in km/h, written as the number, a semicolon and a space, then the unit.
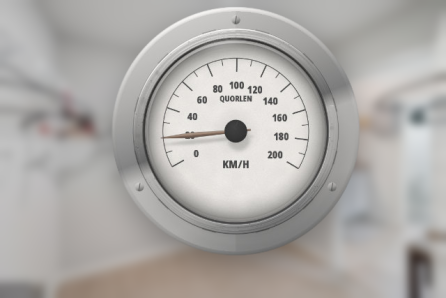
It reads 20; km/h
